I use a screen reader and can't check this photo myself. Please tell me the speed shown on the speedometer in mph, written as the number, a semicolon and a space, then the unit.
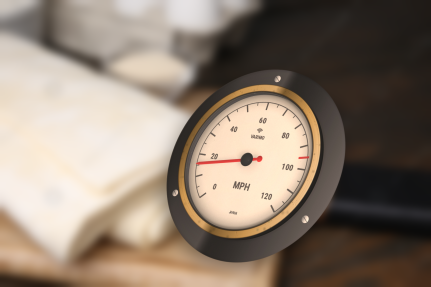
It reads 15; mph
